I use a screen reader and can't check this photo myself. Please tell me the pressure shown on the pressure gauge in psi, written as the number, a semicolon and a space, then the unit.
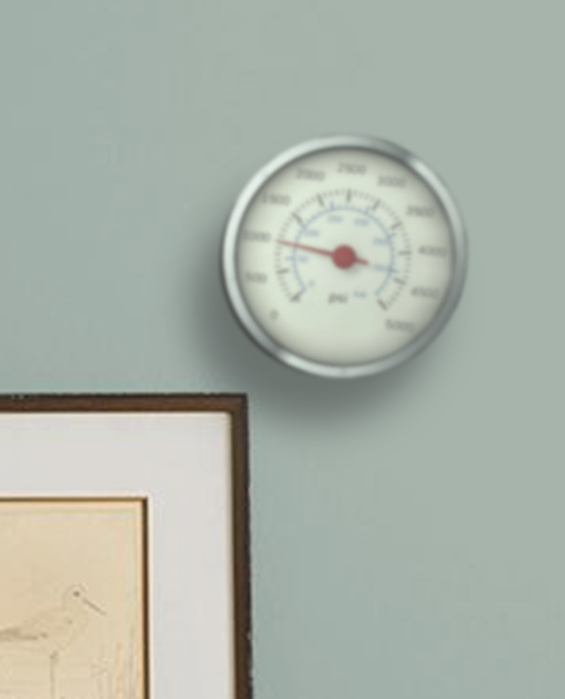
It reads 1000; psi
